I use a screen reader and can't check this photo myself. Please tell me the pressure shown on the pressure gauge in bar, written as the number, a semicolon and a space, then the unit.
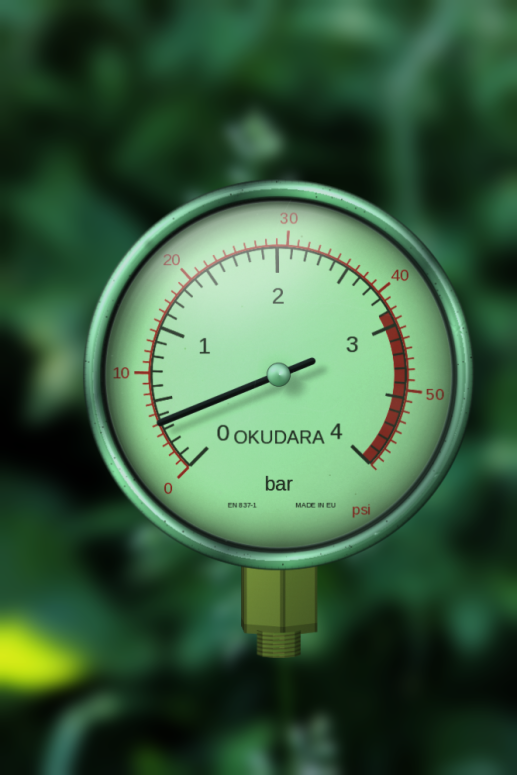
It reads 0.35; bar
